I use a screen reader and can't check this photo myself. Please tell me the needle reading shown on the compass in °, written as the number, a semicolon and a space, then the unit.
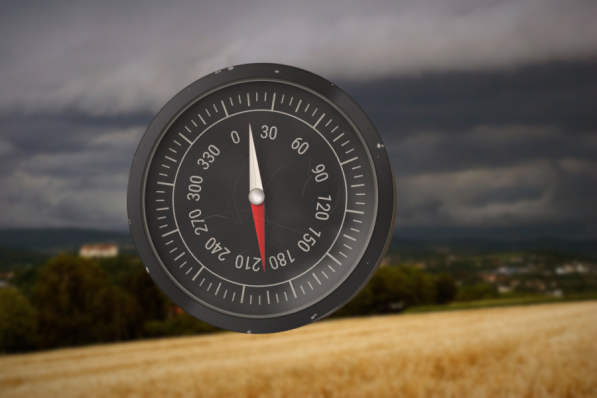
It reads 195; °
